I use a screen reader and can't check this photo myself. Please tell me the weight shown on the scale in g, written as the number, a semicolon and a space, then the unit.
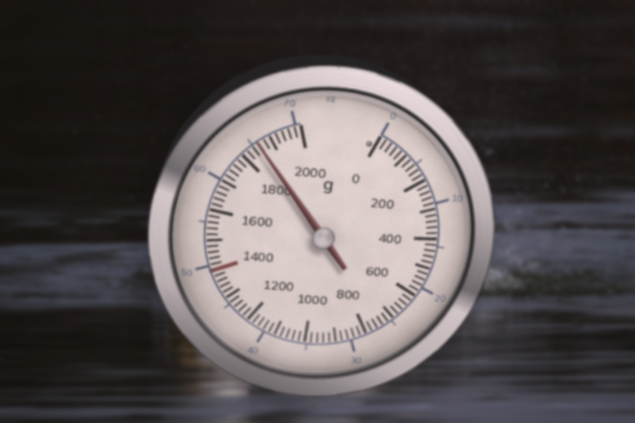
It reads 1860; g
